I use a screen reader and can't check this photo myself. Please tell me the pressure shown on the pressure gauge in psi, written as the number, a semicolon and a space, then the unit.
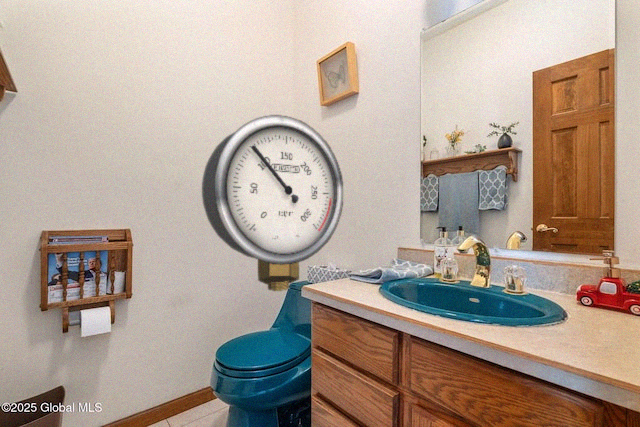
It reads 100; psi
